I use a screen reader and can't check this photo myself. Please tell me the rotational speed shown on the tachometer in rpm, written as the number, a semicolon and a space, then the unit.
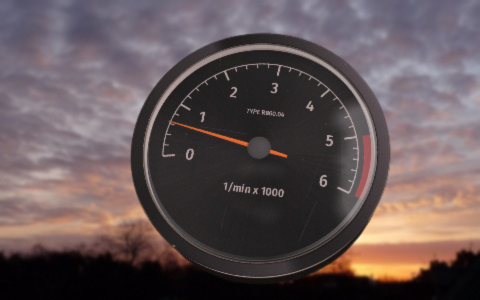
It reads 600; rpm
